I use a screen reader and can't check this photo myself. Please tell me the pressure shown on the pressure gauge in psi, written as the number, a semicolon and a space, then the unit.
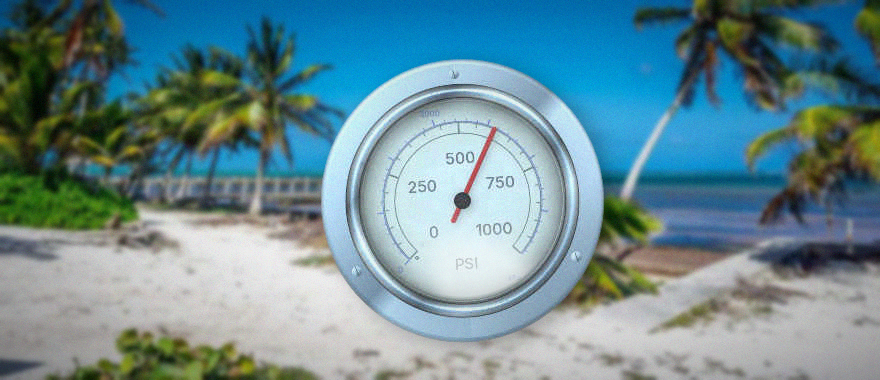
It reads 600; psi
